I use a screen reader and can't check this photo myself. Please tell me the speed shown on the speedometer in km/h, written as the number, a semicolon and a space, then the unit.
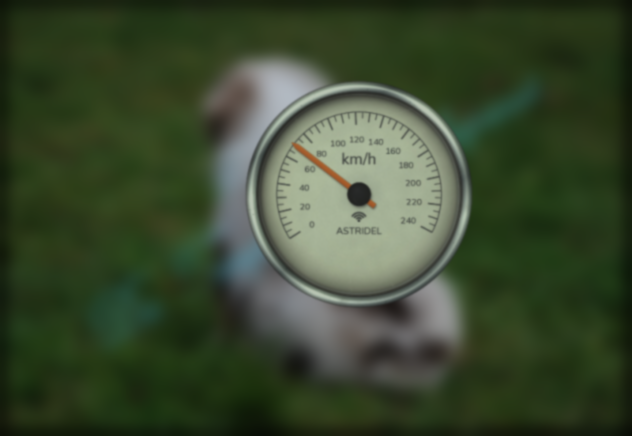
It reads 70; km/h
